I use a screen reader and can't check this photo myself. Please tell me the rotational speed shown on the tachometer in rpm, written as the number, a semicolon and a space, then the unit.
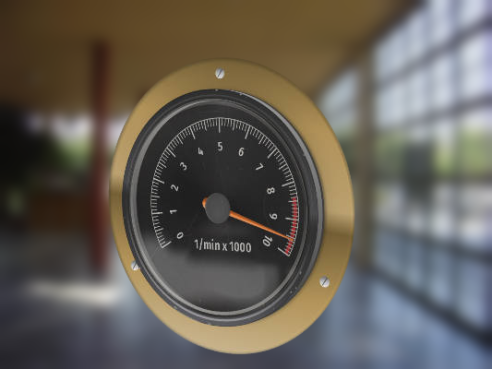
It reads 9500; rpm
